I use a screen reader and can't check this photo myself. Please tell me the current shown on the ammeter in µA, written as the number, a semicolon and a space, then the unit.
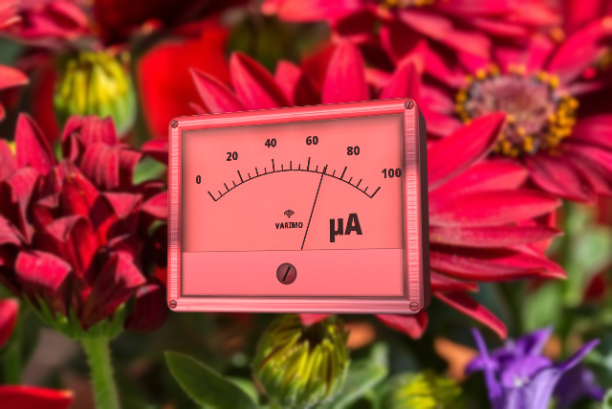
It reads 70; µA
